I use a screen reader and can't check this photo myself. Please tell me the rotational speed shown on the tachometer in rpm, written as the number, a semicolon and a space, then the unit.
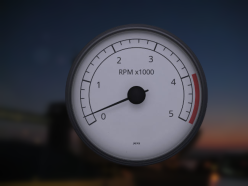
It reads 200; rpm
